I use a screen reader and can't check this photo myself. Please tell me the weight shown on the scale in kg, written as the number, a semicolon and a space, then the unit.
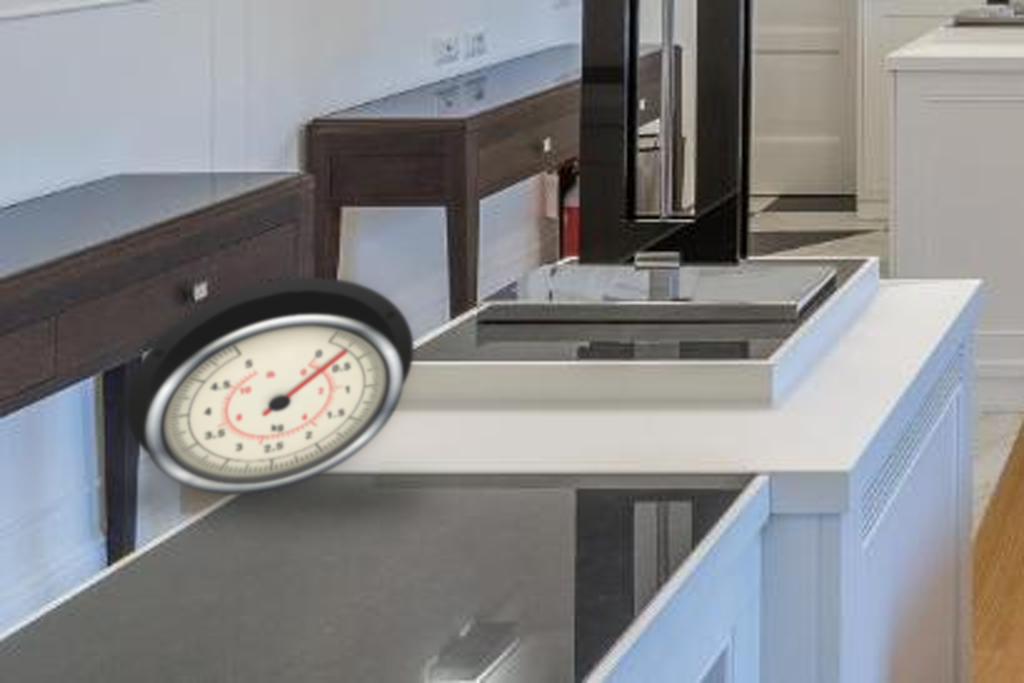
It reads 0.25; kg
